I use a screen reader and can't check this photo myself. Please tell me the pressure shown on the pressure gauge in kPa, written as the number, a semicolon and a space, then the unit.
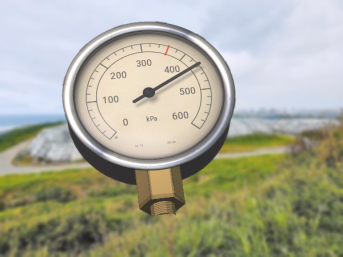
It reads 440; kPa
